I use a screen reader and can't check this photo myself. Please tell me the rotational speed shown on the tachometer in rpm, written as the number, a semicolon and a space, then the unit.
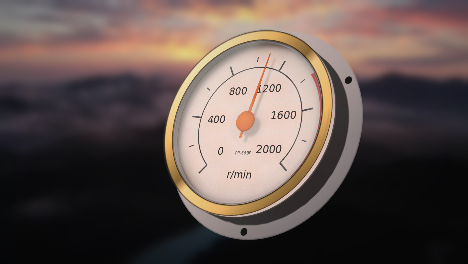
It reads 1100; rpm
